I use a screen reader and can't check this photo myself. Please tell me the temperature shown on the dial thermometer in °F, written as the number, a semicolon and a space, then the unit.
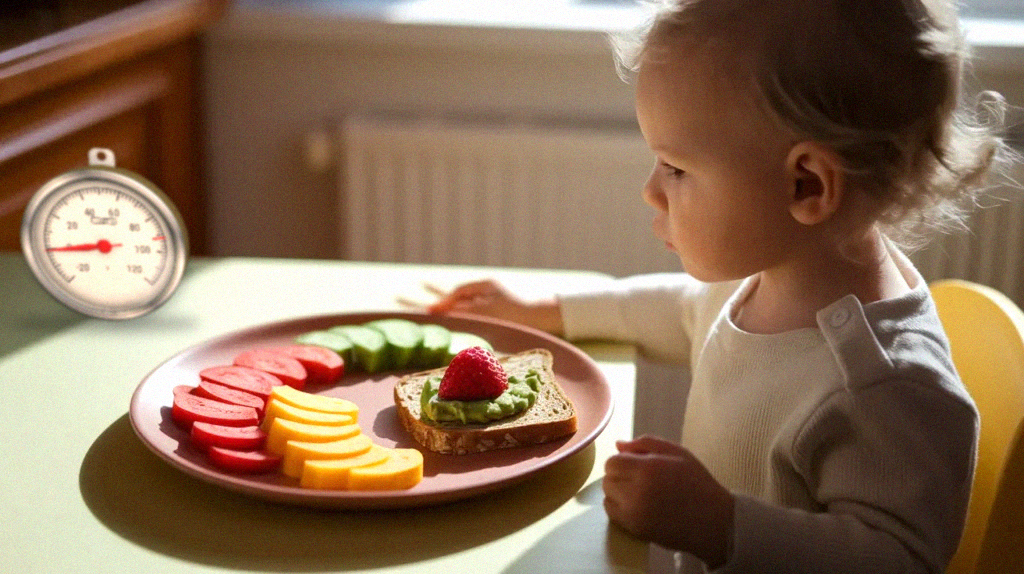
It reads 0; °F
